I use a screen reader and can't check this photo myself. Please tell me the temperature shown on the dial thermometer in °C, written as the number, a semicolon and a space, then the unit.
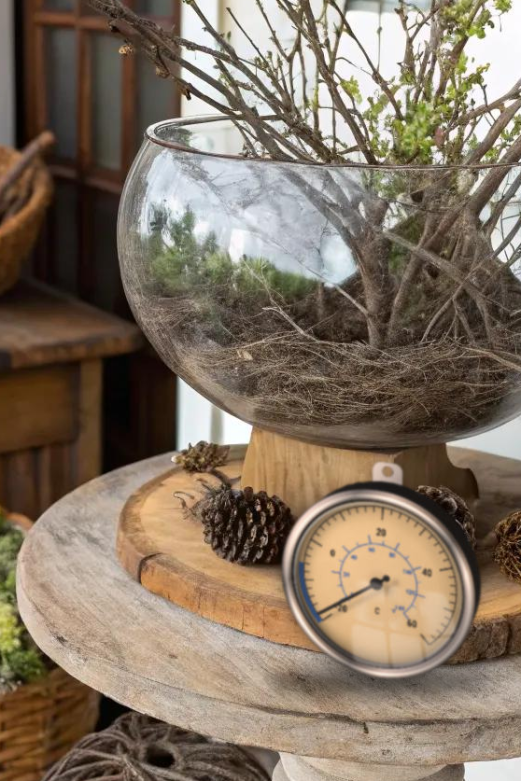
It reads -18; °C
